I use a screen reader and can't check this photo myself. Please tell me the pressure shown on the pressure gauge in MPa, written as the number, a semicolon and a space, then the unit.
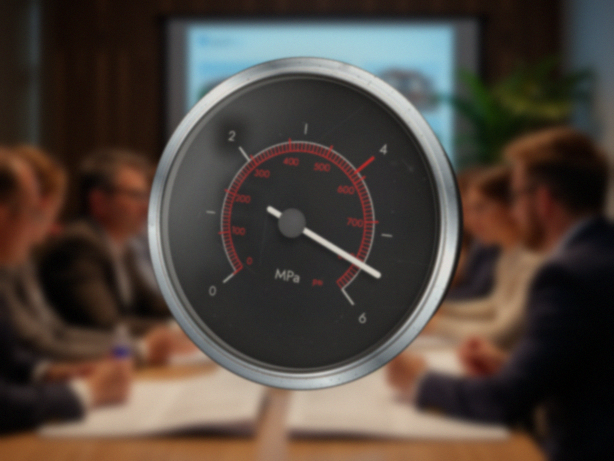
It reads 5.5; MPa
